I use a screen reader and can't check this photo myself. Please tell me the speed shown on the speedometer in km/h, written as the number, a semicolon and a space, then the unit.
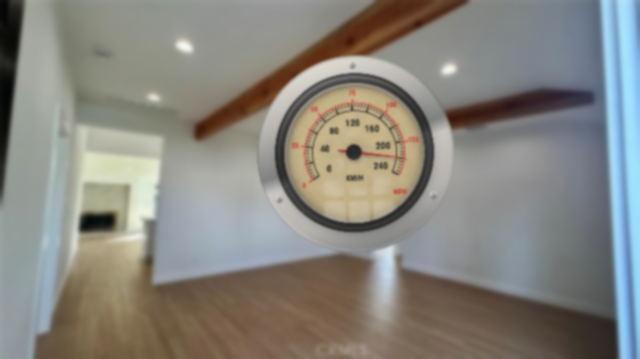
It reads 220; km/h
